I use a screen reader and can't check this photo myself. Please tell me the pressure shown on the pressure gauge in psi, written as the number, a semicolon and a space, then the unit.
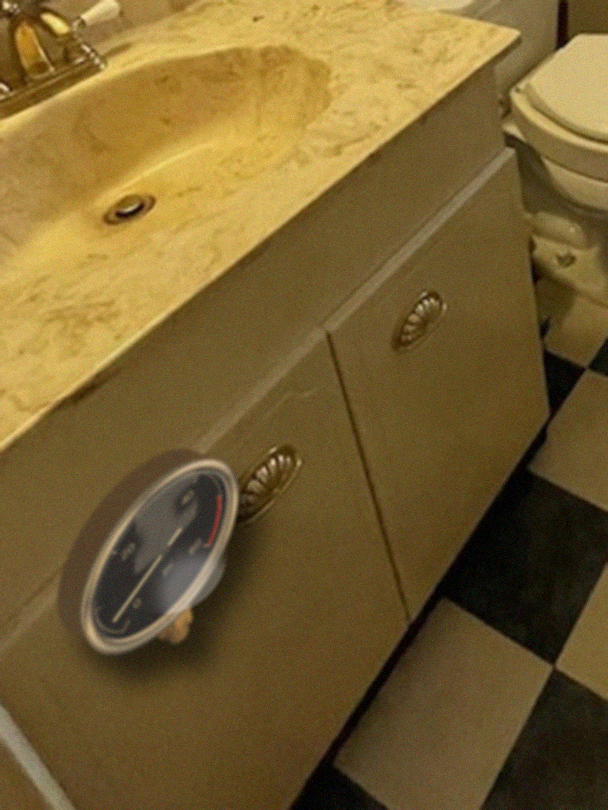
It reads 5; psi
